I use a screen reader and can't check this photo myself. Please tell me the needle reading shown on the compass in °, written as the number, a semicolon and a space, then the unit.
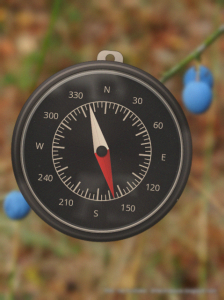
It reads 160; °
